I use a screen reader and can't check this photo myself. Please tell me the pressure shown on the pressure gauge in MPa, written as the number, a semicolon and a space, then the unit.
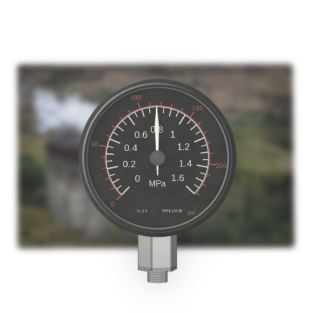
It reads 0.8; MPa
